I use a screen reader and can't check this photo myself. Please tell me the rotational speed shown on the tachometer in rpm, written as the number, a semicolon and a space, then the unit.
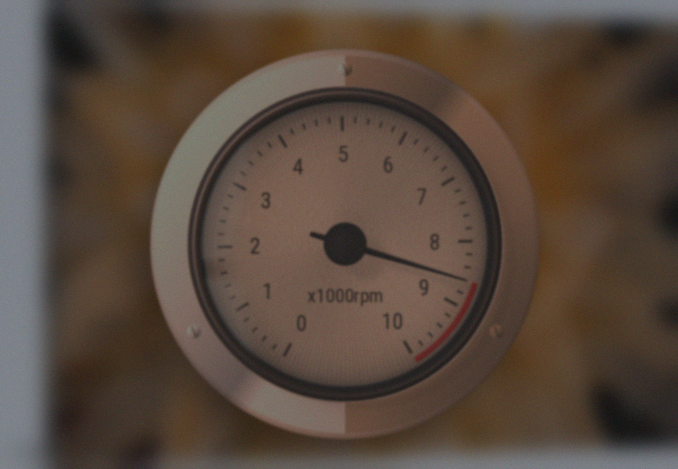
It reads 8600; rpm
